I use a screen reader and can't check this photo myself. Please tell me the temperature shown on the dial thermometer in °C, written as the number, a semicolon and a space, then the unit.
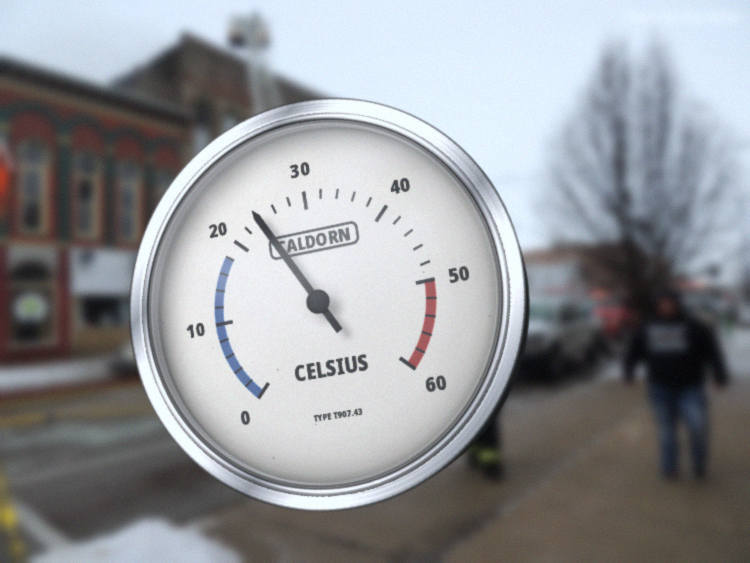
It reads 24; °C
